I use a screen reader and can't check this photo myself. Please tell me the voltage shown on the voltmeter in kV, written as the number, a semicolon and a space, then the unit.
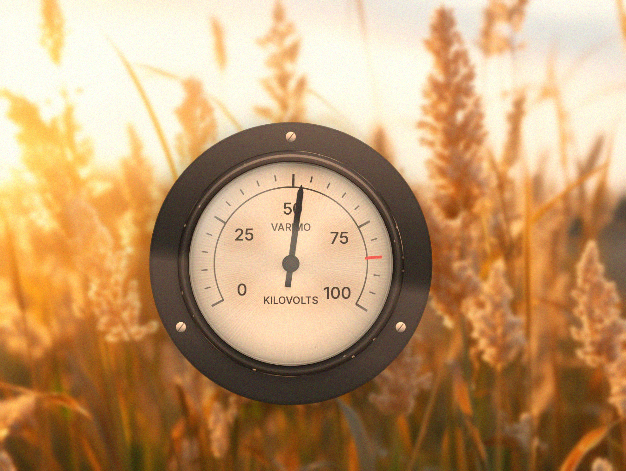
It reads 52.5; kV
